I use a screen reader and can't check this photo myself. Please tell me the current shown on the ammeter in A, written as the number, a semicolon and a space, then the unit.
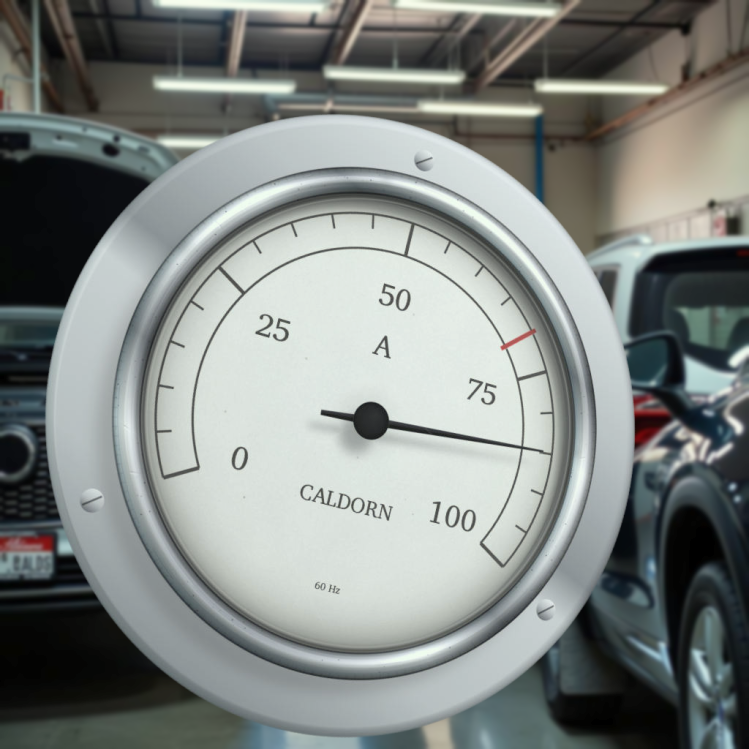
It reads 85; A
